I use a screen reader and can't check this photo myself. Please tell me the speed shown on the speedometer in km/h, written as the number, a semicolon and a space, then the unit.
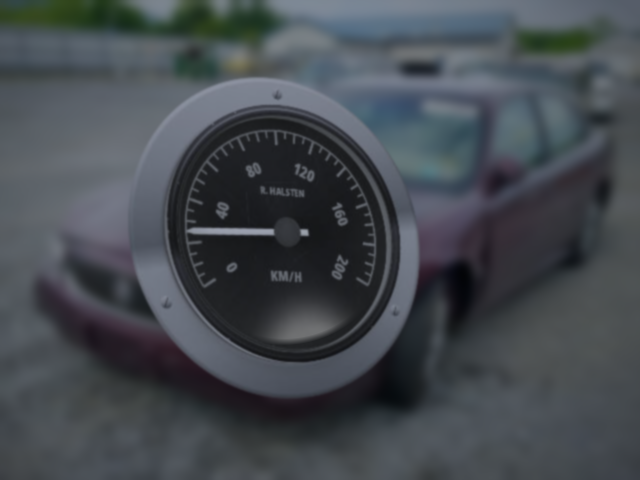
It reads 25; km/h
